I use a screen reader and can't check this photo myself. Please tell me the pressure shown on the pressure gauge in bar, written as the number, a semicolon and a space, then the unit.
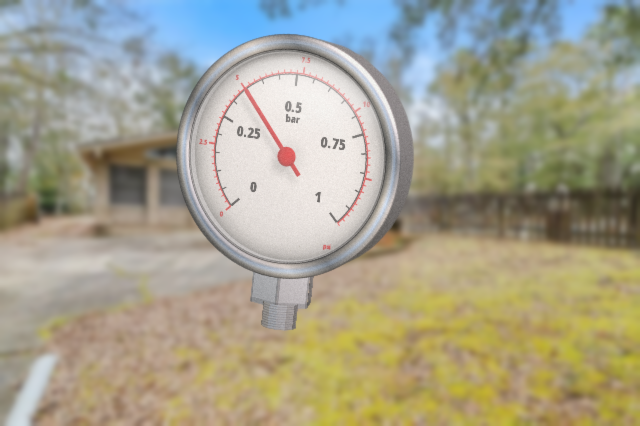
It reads 0.35; bar
